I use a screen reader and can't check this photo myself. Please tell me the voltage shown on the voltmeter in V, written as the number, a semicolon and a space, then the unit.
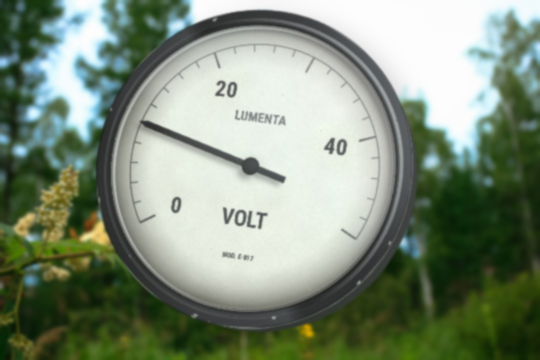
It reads 10; V
